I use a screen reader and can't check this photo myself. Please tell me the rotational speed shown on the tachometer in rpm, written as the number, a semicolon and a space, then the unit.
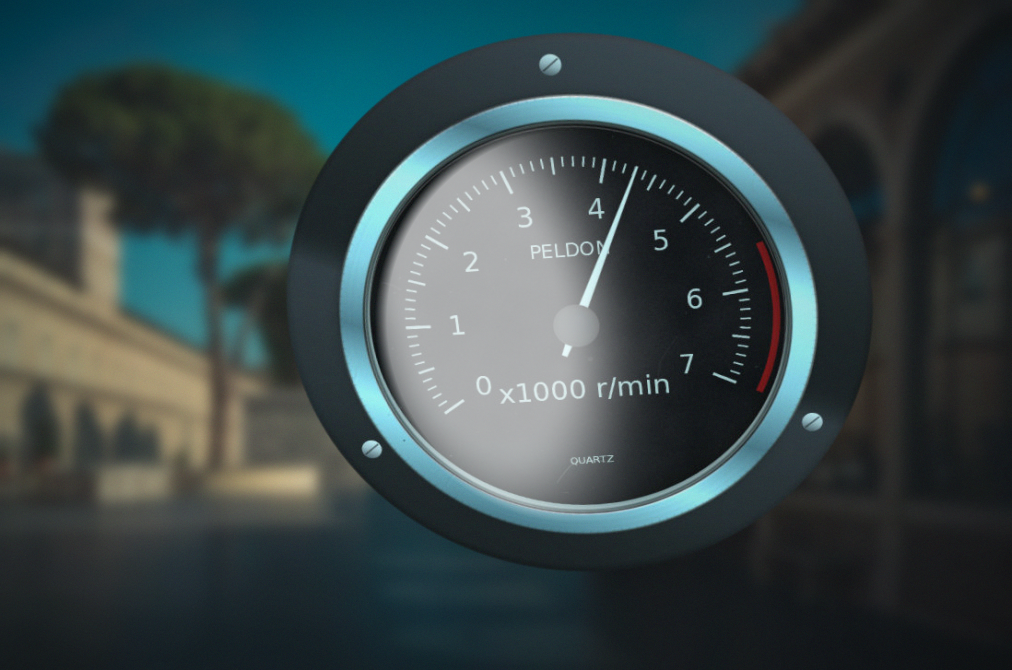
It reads 4300; rpm
